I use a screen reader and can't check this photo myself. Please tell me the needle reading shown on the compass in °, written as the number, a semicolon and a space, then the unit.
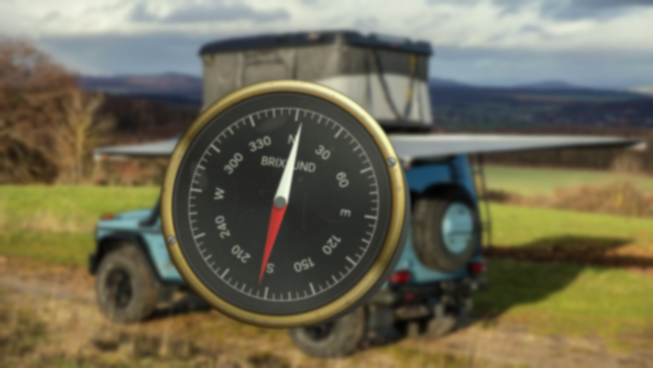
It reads 185; °
